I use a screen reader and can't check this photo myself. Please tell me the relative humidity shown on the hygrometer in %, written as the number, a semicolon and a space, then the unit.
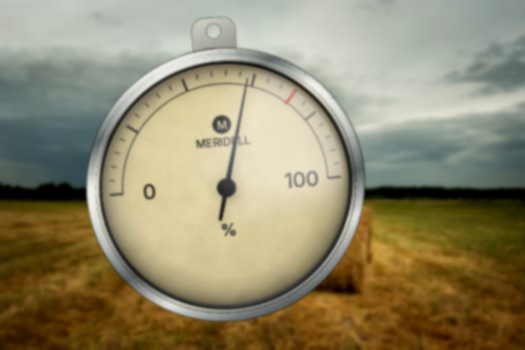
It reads 58; %
